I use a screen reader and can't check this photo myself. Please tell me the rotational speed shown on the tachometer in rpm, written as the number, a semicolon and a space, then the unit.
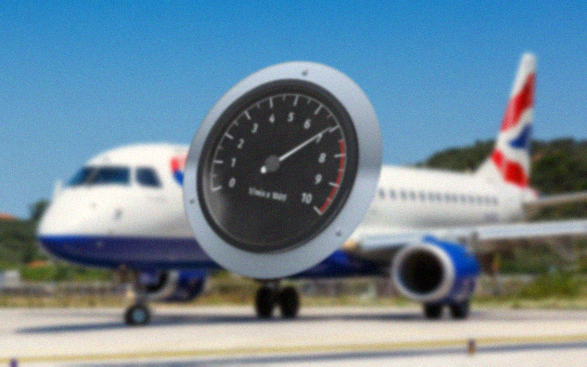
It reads 7000; rpm
